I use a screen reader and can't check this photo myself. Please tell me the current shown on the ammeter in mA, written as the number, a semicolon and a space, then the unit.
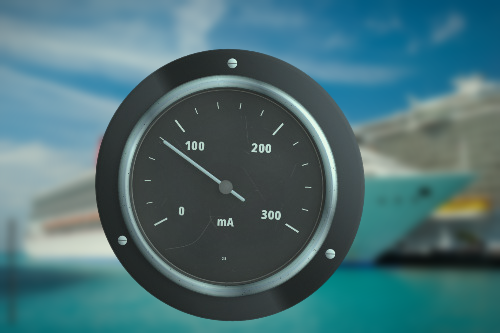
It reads 80; mA
